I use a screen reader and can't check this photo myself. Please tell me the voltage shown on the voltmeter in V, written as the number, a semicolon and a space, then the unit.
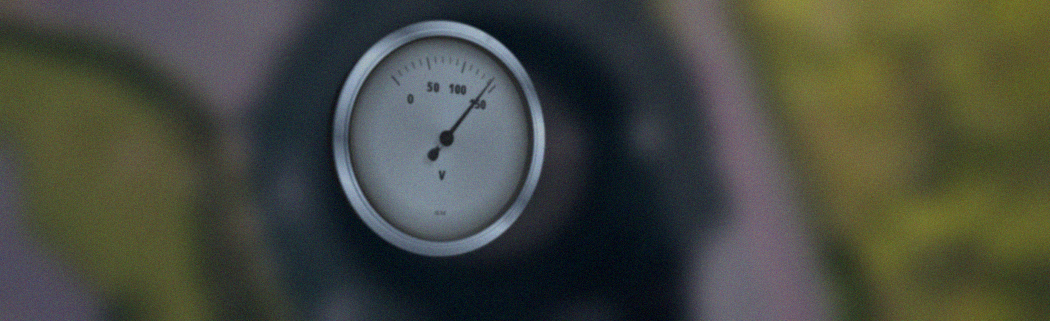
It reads 140; V
